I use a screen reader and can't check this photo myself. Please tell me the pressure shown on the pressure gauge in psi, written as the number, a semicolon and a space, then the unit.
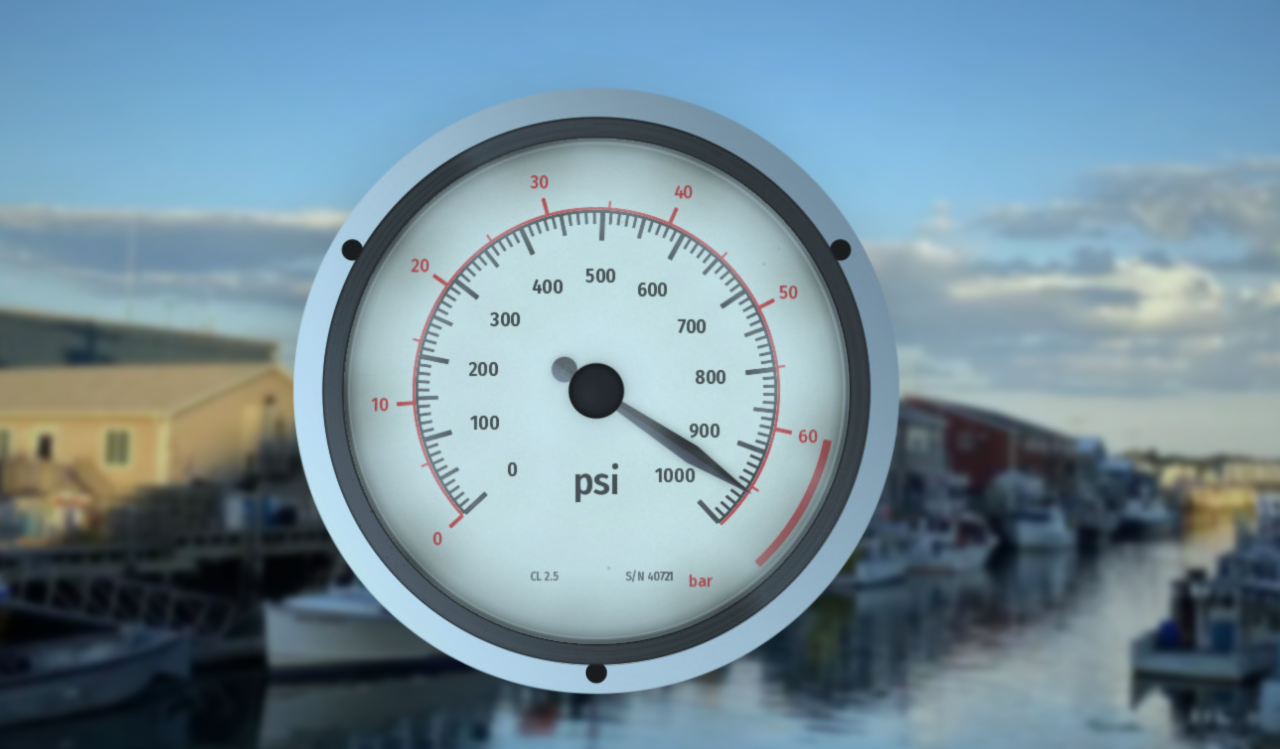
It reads 950; psi
